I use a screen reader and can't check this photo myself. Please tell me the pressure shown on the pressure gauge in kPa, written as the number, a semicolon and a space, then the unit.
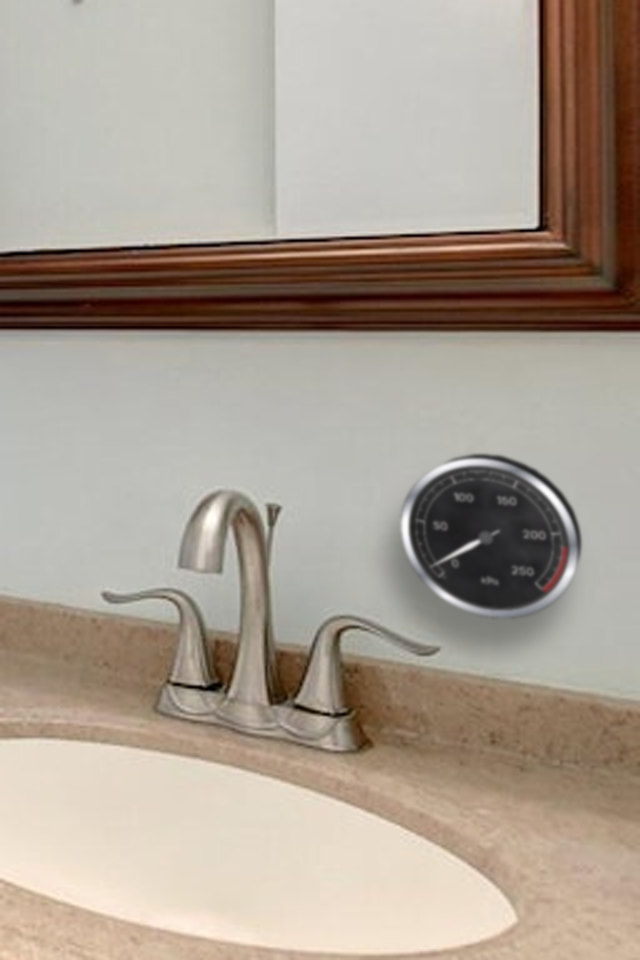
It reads 10; kPa
